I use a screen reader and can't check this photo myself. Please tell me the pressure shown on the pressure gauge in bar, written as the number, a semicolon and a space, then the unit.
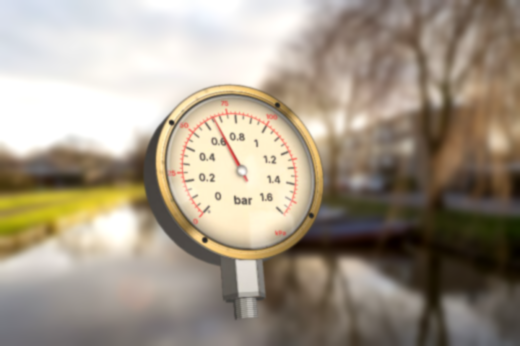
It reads 0.65; bar
